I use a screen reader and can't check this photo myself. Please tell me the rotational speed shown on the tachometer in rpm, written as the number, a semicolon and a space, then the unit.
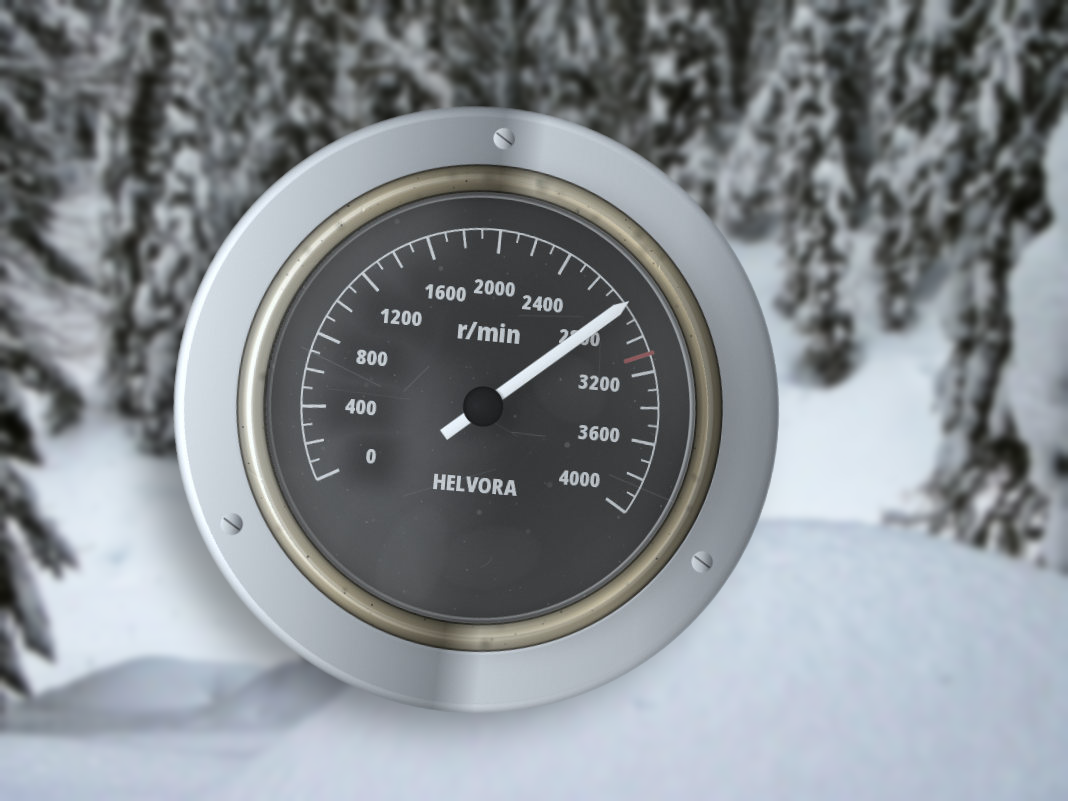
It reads 2800; rpm
